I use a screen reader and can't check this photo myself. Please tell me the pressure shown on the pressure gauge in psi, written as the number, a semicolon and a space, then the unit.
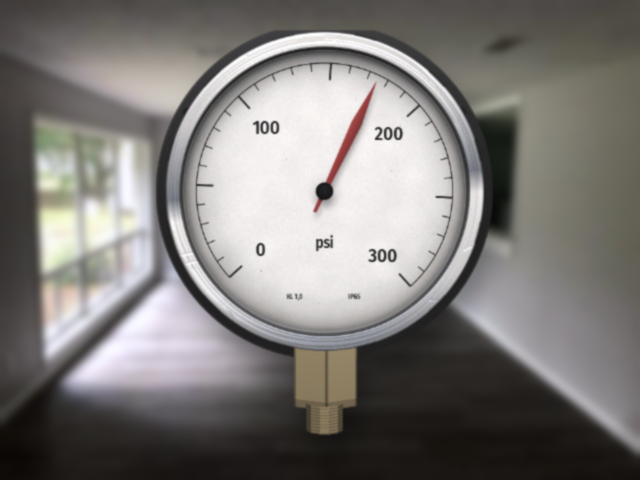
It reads 175; psi
